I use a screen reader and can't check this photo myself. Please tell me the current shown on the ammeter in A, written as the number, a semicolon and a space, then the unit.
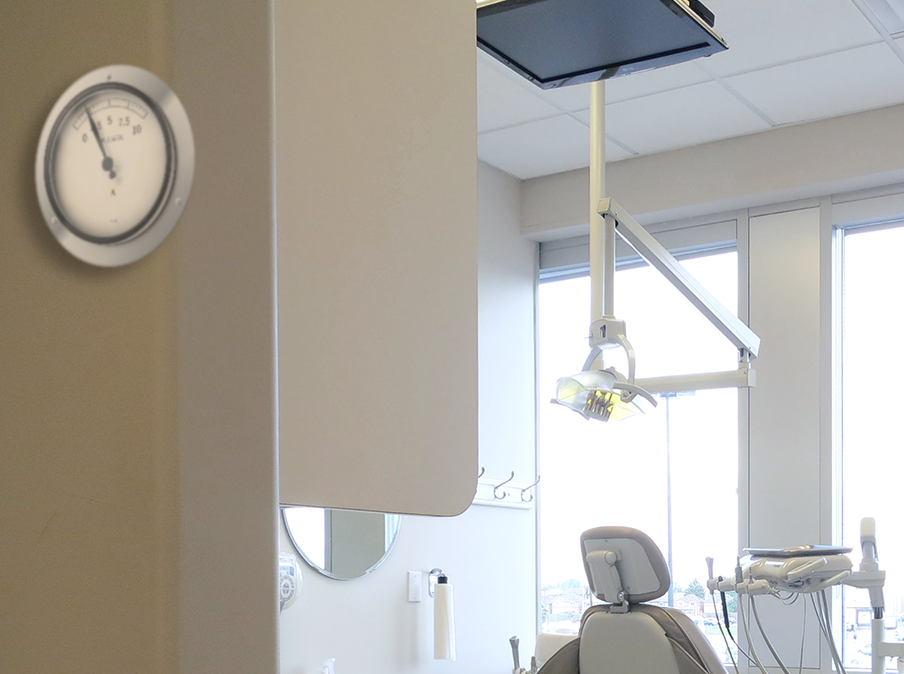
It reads 2.5; A
